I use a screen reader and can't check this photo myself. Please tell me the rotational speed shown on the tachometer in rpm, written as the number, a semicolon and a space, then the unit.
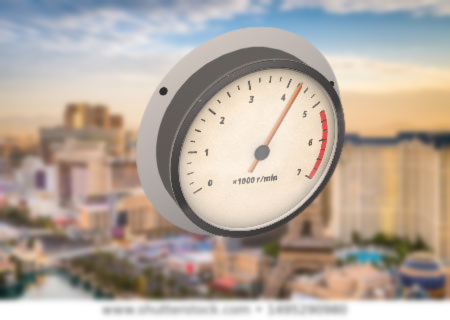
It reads 4250; rpm
